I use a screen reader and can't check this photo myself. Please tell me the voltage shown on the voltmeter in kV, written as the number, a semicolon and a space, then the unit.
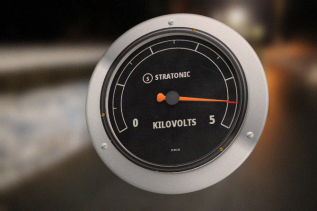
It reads 4.5; kV
